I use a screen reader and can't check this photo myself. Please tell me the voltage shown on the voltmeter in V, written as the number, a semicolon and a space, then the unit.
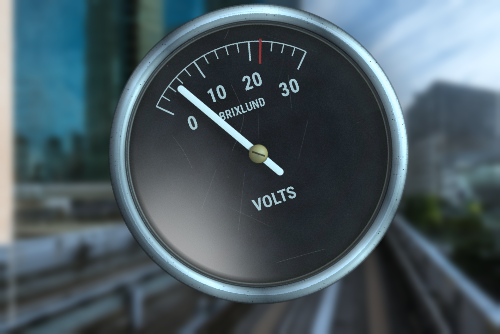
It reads 5; V
